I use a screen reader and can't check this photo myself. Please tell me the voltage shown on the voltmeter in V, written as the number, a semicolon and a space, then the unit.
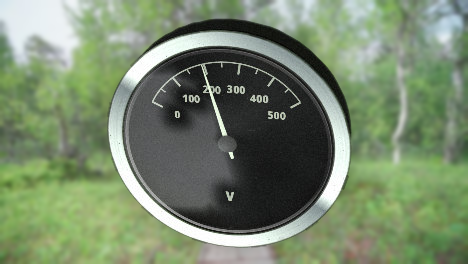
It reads 200; V
